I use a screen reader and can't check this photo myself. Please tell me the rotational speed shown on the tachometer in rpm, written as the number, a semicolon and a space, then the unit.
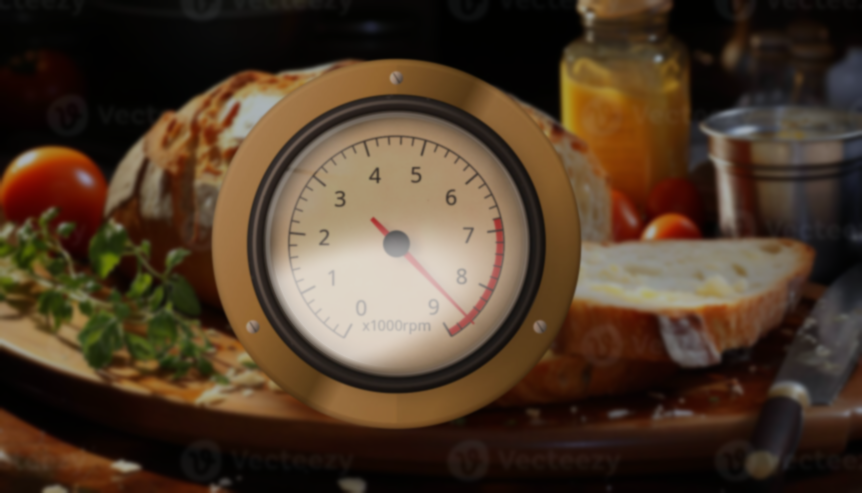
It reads 8600; rpm
